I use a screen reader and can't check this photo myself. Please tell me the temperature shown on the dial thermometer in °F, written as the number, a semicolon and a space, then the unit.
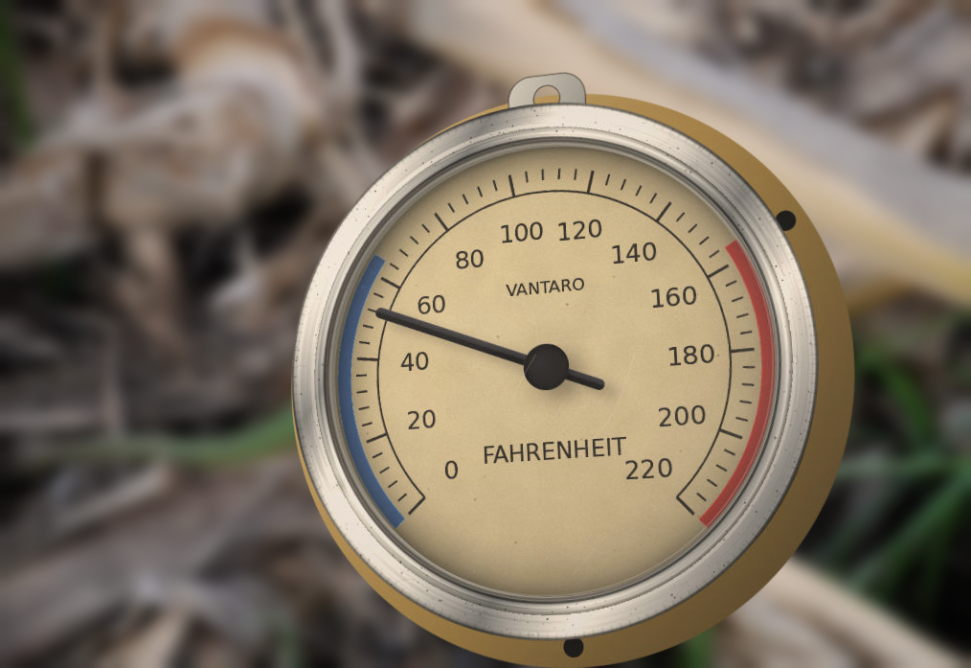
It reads 52; °F
